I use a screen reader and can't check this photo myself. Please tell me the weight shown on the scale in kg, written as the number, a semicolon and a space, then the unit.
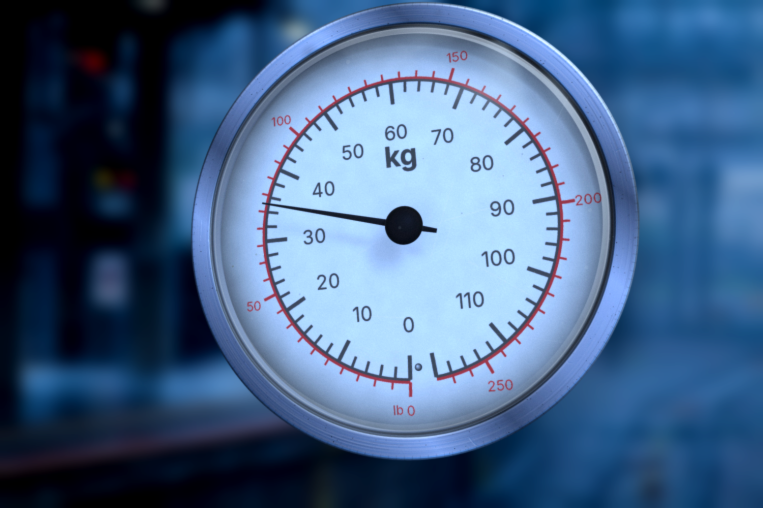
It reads 35; kg
